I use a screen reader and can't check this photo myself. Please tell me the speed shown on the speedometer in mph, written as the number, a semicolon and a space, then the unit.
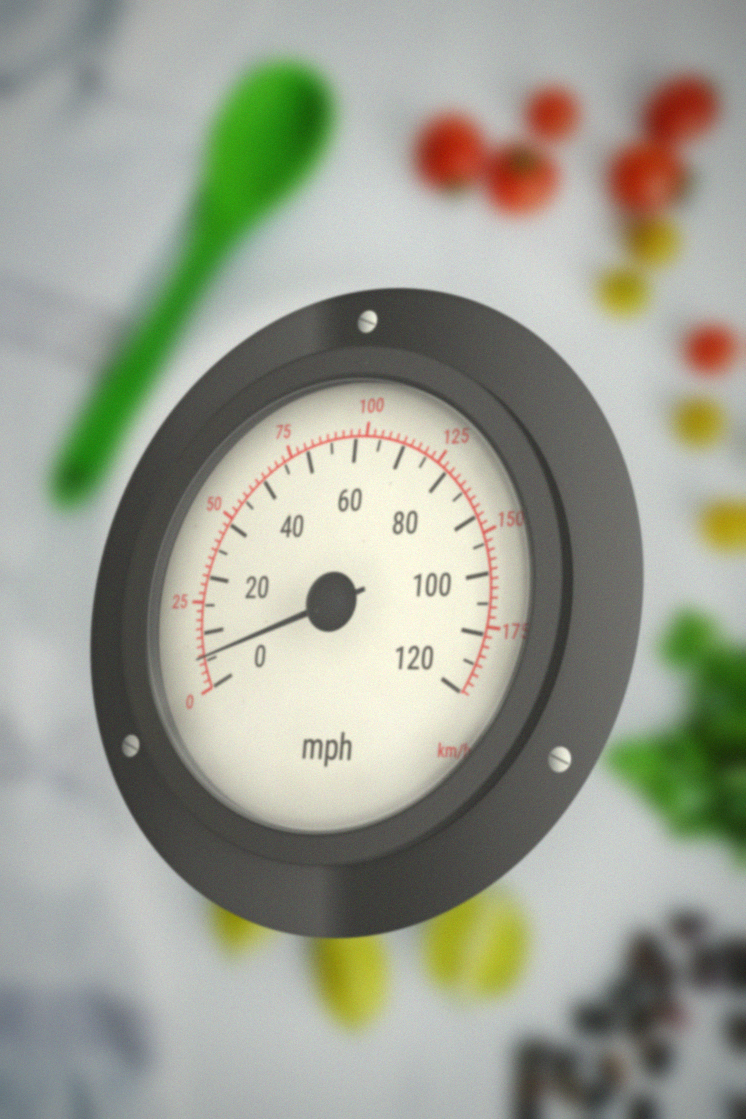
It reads 5; mph
